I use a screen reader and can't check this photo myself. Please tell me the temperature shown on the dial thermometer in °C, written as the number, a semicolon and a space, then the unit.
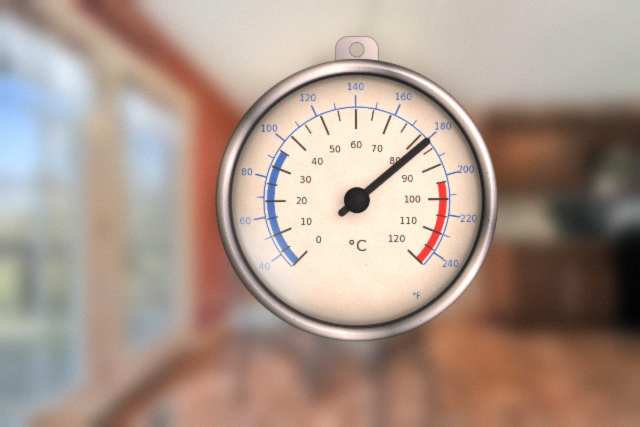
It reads 82.5; °C
